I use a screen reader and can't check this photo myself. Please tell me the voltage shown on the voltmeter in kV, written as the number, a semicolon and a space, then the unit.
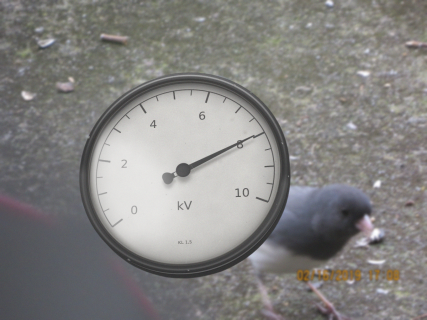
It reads 8; kV
